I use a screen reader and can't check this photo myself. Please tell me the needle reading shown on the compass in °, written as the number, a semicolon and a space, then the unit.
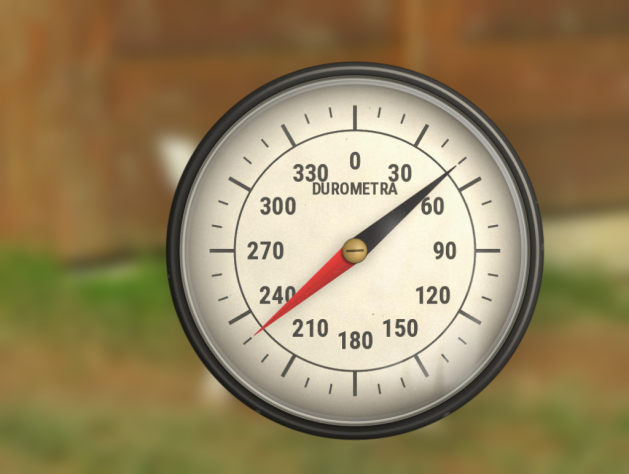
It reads 230; °
